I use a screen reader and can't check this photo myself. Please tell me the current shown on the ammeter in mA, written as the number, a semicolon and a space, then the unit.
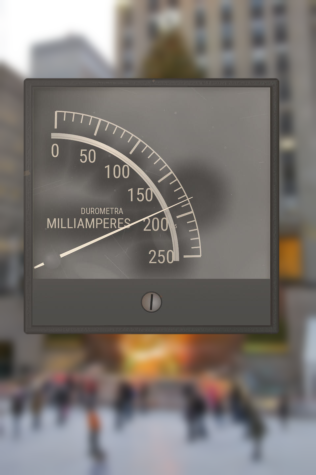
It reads 185; mA
